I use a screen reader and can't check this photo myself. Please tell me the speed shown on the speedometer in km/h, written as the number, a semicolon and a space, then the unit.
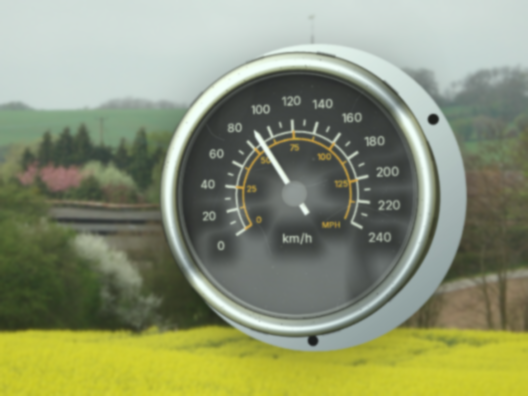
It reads 90; km/h
